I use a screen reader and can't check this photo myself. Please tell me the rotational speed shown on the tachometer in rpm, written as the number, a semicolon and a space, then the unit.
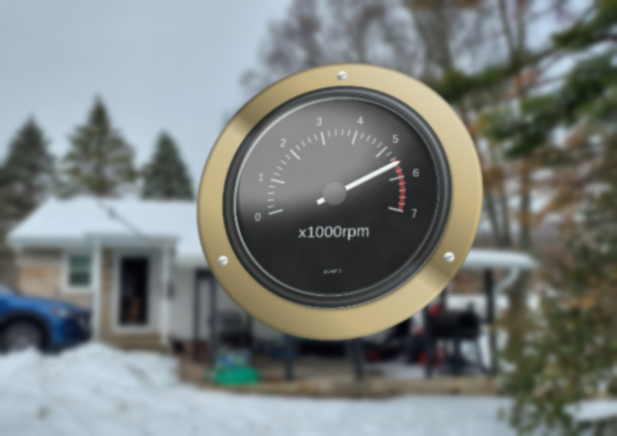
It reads 5600; rpm
